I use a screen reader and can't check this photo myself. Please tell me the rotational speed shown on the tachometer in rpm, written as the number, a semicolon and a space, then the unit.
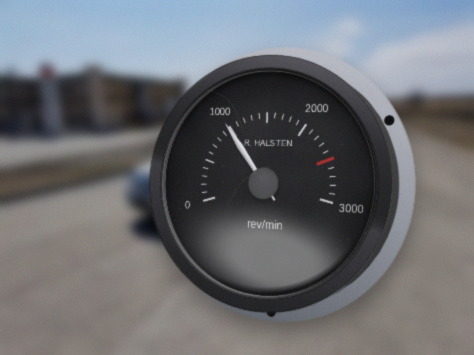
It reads 1000; rpm
